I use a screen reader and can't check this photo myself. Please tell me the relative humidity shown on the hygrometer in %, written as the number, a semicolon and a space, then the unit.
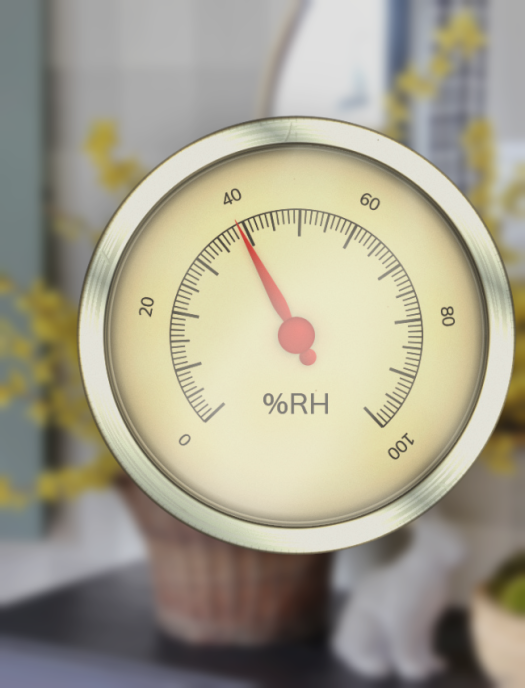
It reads 39; %
